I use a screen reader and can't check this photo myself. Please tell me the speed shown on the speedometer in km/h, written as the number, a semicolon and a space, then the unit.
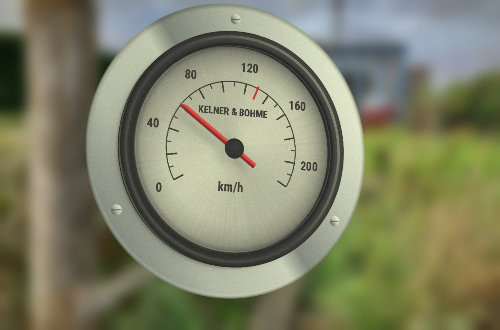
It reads 60; km/h
